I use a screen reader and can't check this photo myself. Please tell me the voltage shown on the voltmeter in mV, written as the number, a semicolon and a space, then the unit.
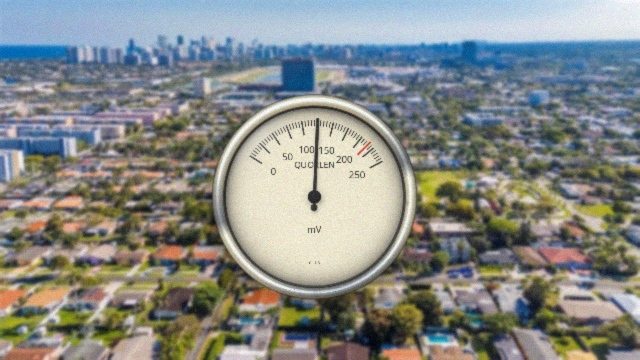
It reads 125; mV
